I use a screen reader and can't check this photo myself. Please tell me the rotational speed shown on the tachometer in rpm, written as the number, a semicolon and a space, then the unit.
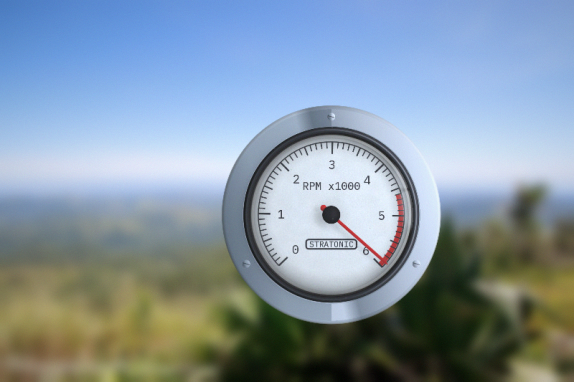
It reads 5900; rpm
